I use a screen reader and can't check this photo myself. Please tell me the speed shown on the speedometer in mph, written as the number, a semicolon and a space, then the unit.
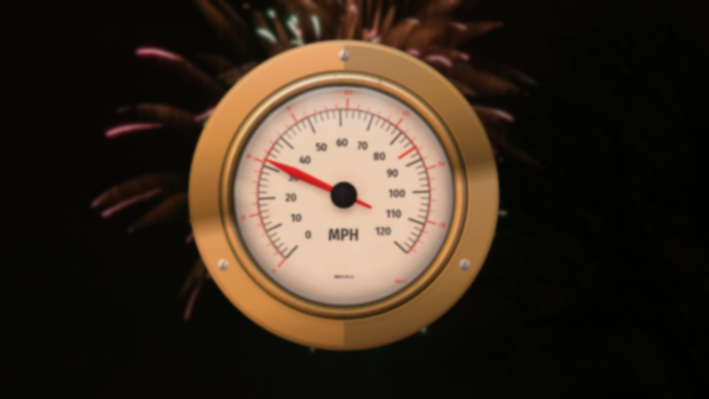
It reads 32; mph
